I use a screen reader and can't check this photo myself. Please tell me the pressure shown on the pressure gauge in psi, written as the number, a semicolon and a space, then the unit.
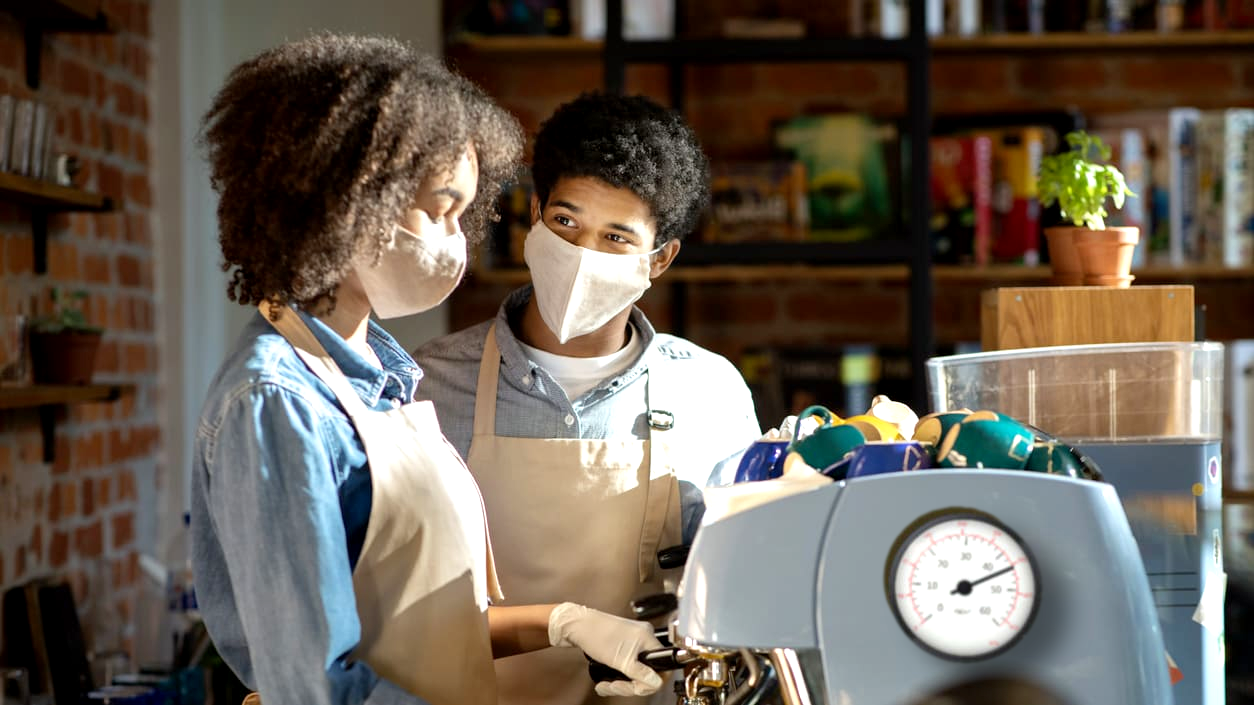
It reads 44; psi
